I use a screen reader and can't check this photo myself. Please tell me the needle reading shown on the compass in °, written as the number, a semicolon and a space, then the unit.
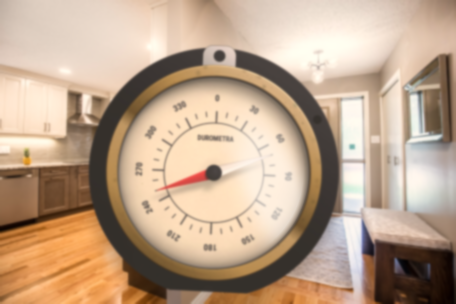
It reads 250; °
